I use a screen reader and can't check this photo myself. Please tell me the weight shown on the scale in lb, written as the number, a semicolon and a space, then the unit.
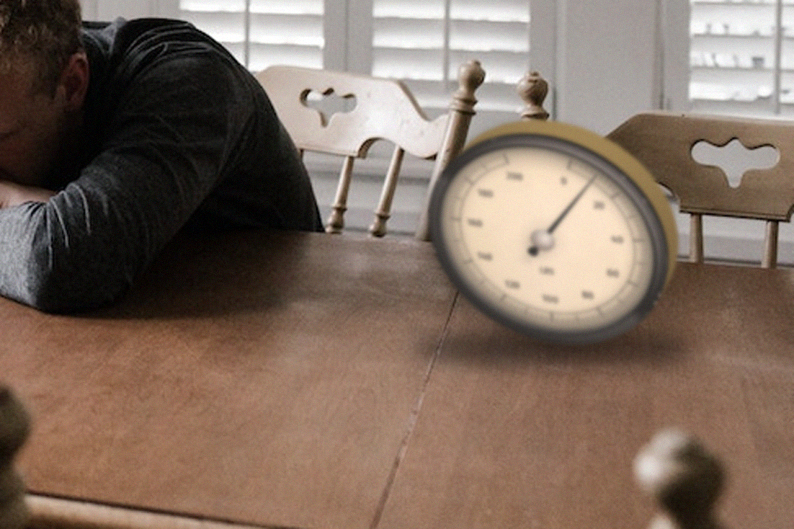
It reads 10; lb
